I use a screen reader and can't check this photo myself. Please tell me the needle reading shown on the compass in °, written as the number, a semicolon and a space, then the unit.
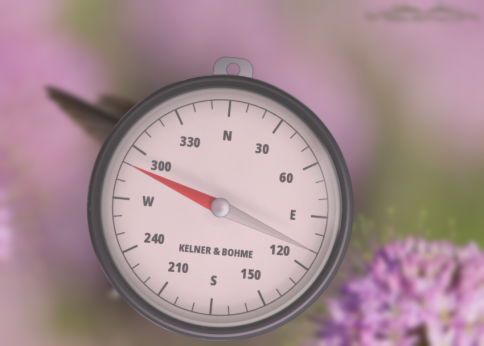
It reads 290; °
